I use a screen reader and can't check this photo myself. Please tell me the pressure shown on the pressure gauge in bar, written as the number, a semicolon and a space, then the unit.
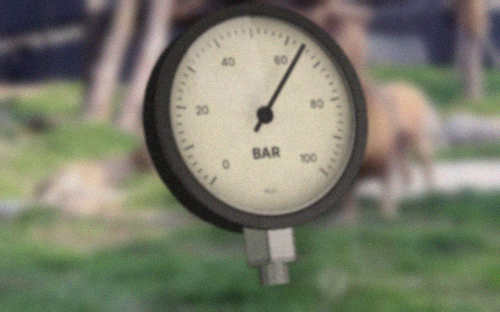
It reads 64; bar
